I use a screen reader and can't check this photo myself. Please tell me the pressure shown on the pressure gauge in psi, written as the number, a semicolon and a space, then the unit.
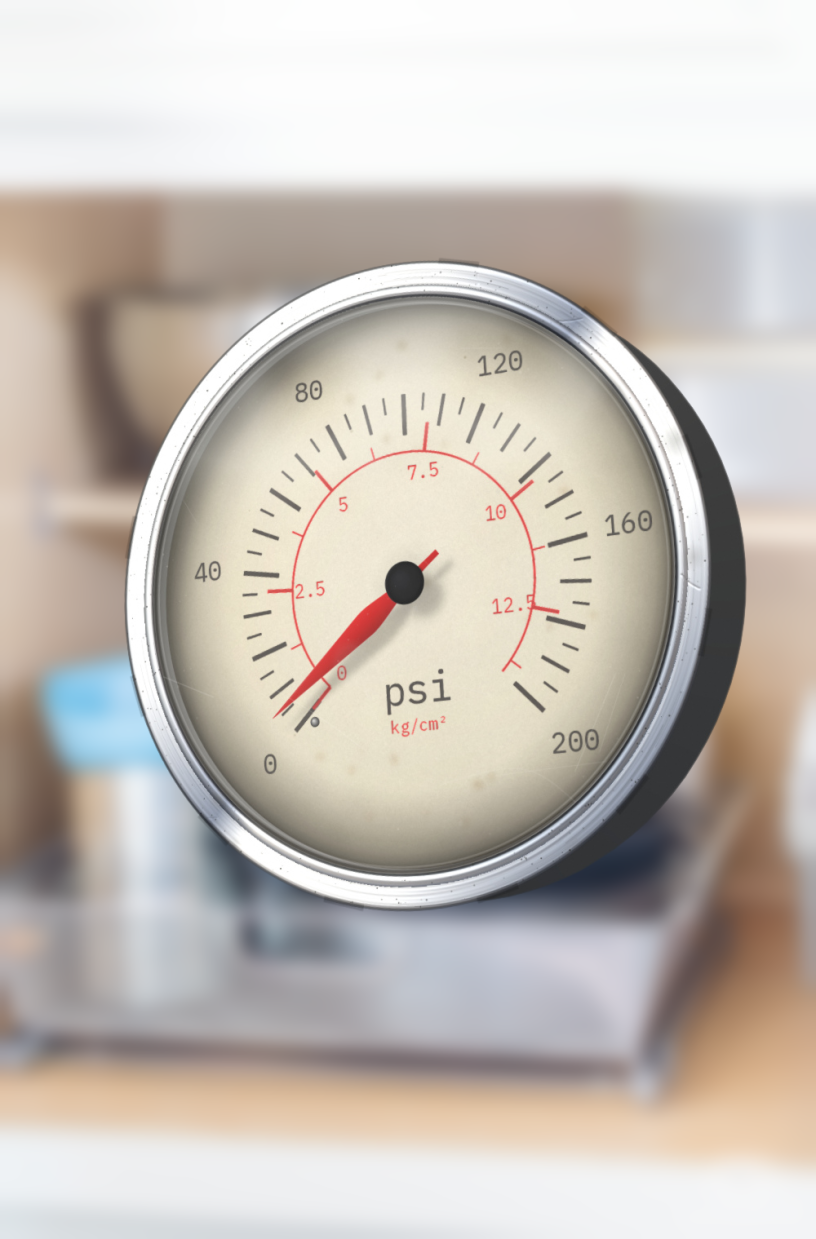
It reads 5; psi
